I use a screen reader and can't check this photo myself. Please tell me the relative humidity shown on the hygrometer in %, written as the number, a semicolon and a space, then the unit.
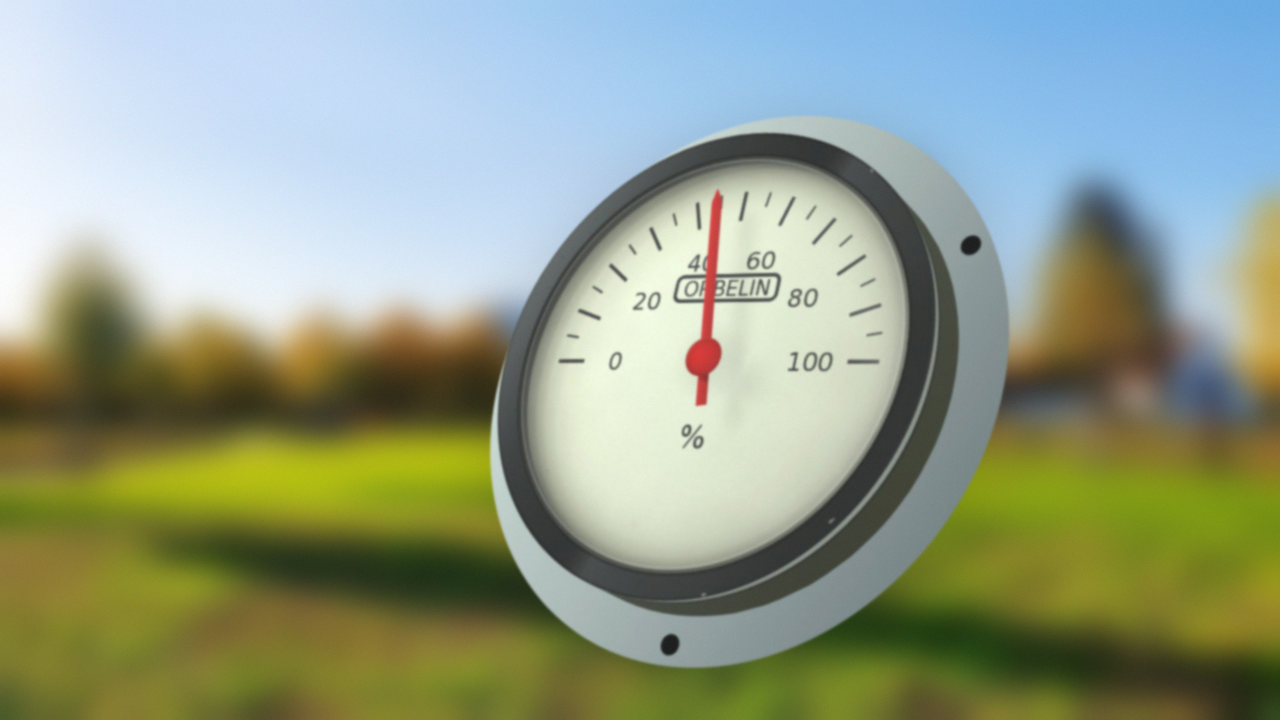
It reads 45; %
